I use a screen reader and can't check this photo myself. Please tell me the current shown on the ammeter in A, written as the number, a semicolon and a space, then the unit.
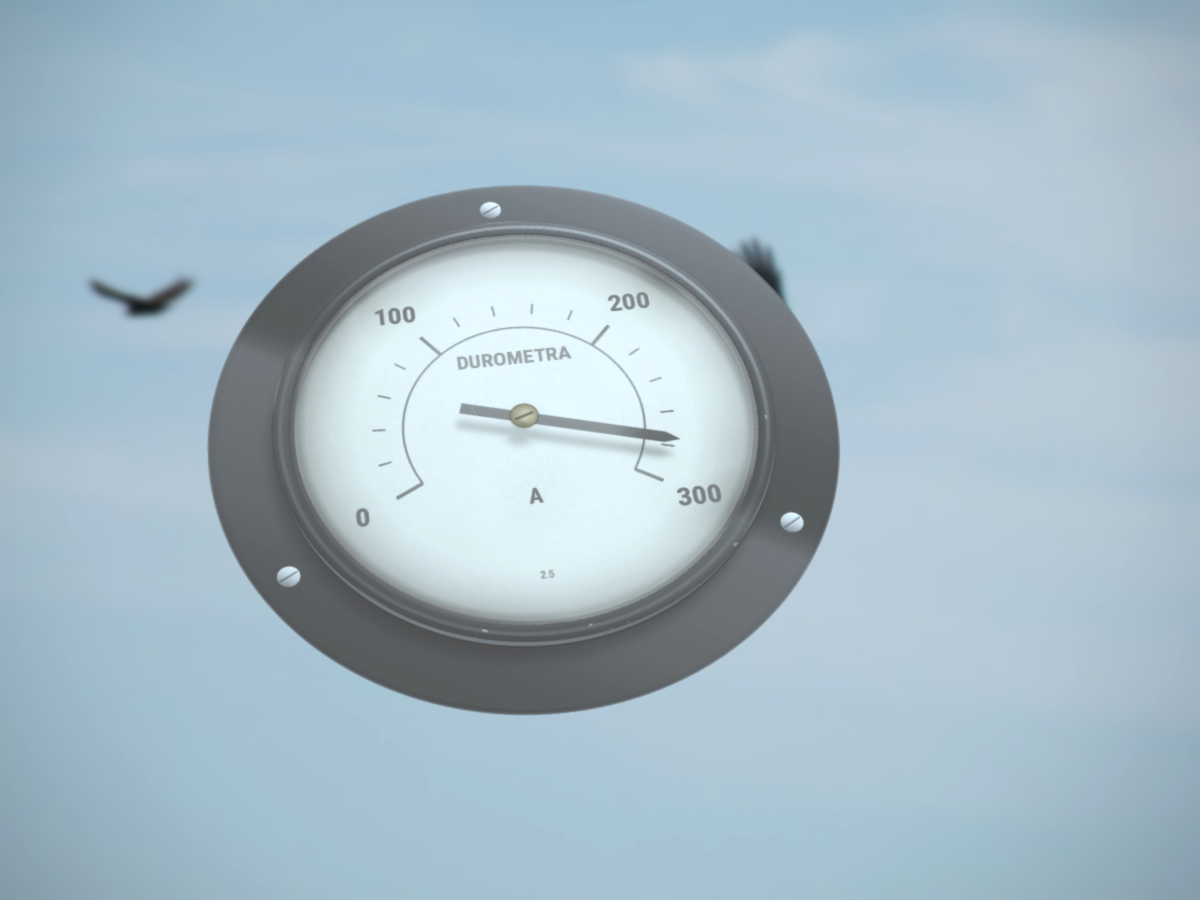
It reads 280; A
